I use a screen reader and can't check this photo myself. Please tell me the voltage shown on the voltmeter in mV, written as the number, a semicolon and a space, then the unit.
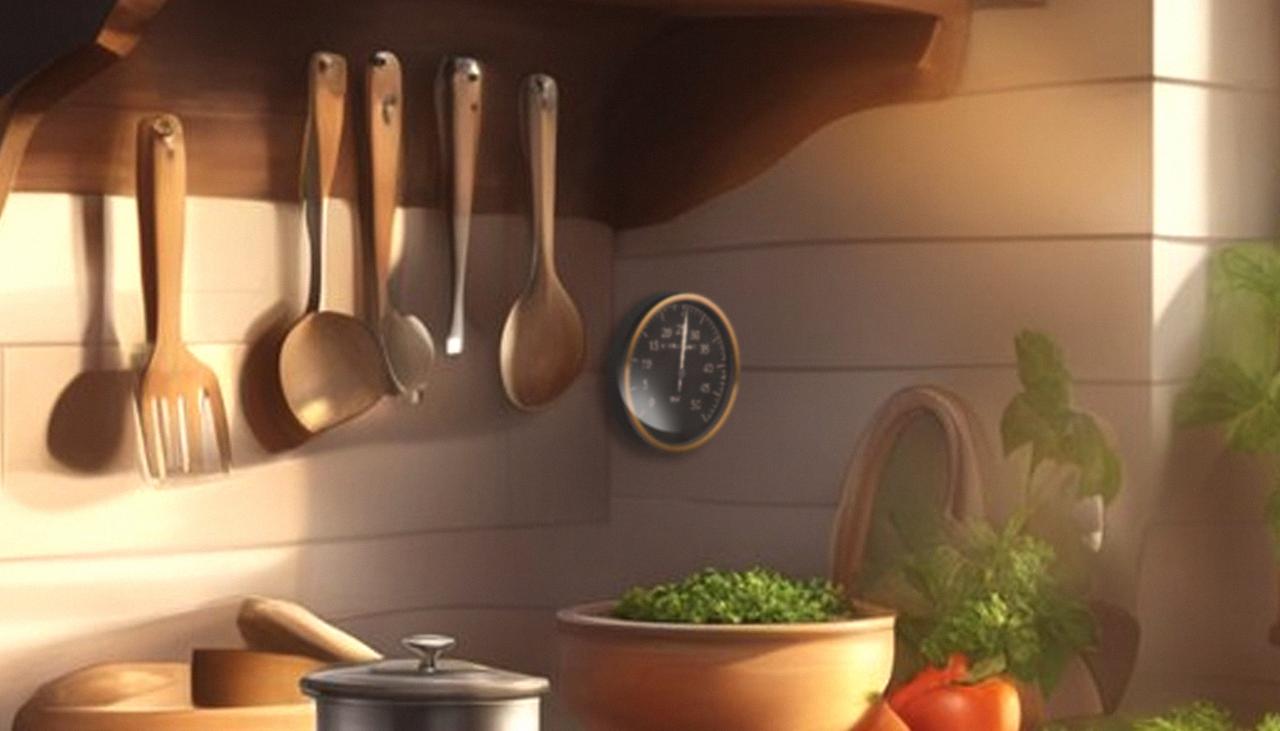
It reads 25; mV
